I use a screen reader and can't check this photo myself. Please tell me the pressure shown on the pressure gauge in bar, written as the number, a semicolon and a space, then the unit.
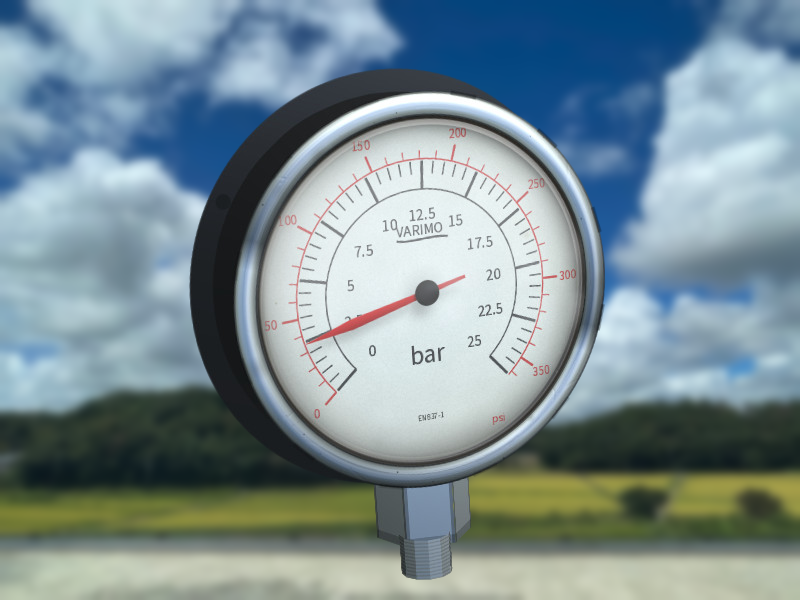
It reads 2.5; bar
